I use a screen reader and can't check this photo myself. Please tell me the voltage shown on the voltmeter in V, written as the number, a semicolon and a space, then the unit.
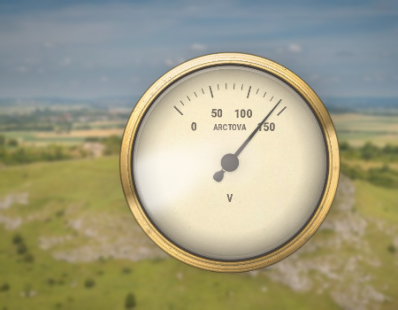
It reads 140; V
